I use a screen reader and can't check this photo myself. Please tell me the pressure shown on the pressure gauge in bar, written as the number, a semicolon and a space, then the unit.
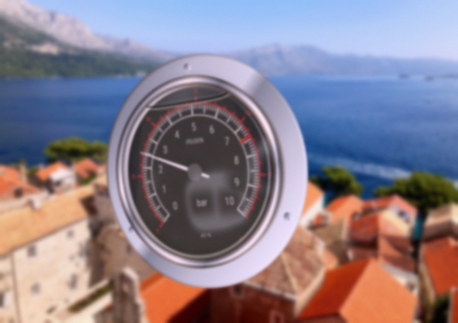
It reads 2.5; bar
